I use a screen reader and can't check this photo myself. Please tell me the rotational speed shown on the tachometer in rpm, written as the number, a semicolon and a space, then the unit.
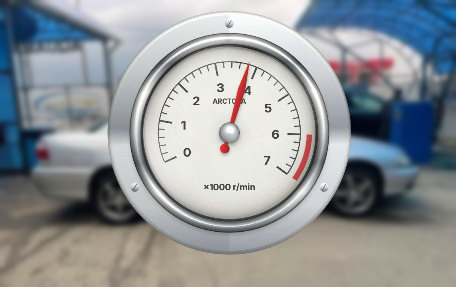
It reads 3800; rpm
